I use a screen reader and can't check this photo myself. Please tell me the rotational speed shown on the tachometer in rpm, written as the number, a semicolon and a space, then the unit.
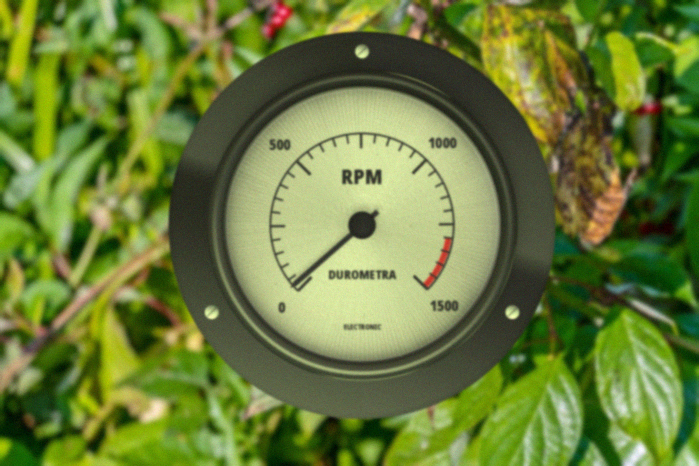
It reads 25; rpm
